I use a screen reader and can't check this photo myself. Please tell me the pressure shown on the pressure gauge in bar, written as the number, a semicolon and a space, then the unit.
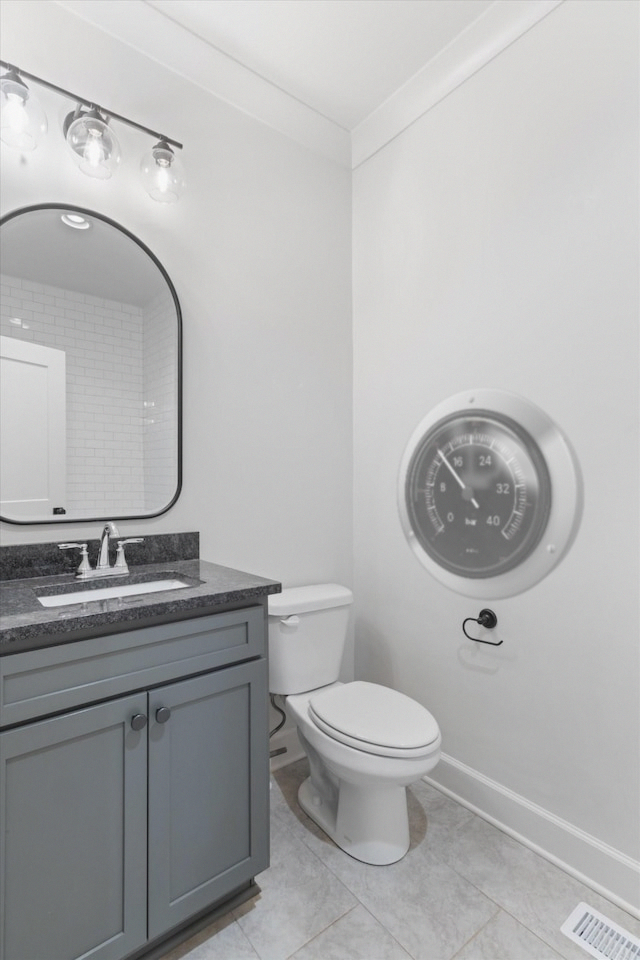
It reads 14; bar
